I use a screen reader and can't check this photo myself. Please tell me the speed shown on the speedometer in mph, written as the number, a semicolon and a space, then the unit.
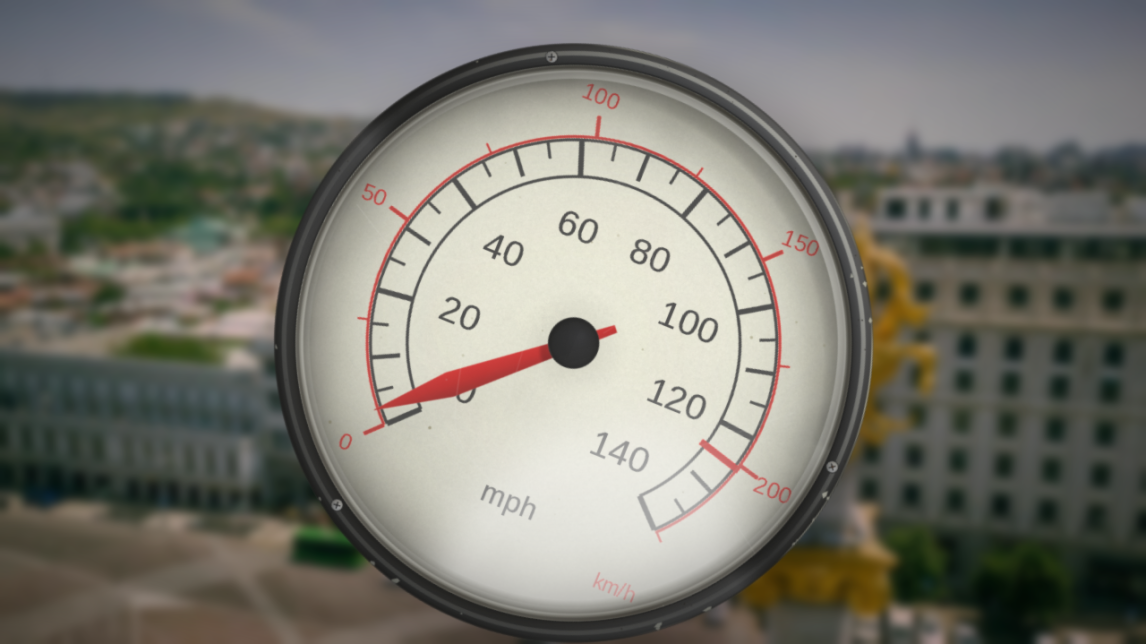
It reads 2.5; mph
